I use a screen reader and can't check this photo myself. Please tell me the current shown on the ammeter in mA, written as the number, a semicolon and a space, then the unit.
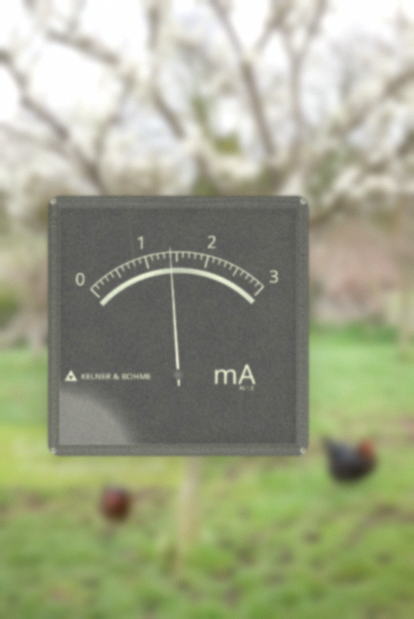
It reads 1.4; mA
